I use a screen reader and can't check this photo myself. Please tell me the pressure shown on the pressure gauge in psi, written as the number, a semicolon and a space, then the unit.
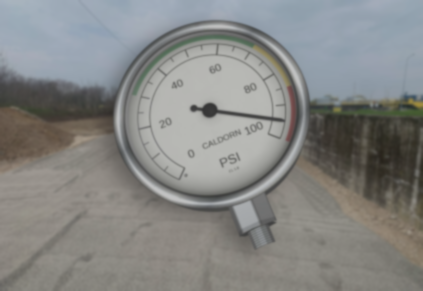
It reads 95; psi
